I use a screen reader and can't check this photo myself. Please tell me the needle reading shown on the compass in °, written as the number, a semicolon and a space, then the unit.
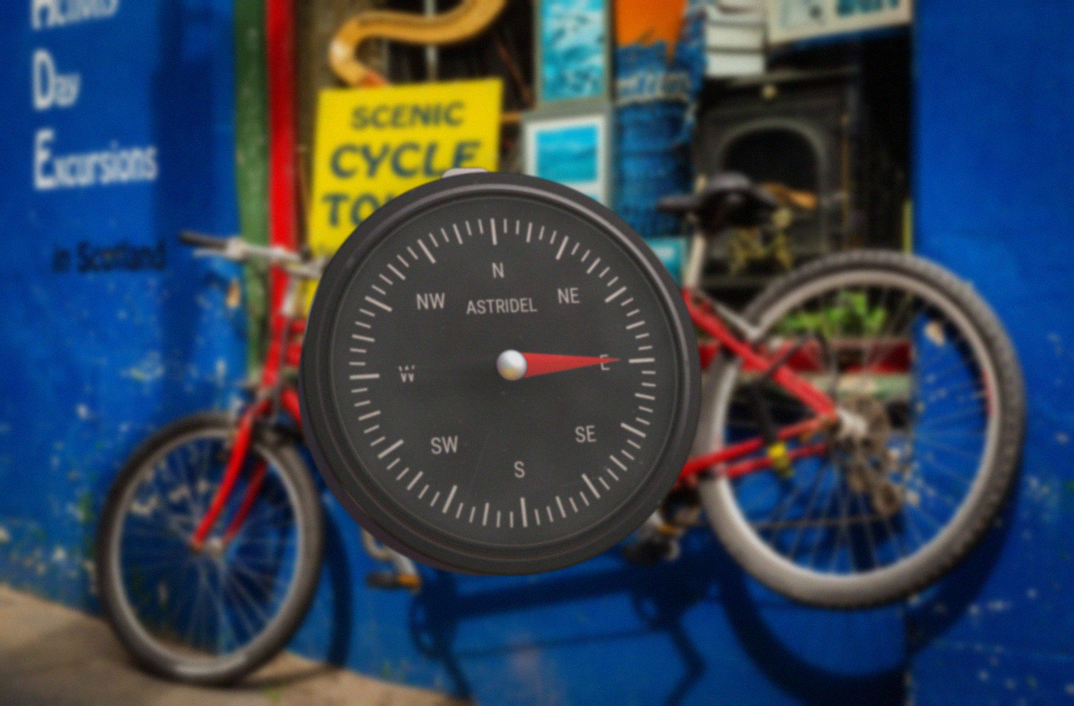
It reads 90; °
